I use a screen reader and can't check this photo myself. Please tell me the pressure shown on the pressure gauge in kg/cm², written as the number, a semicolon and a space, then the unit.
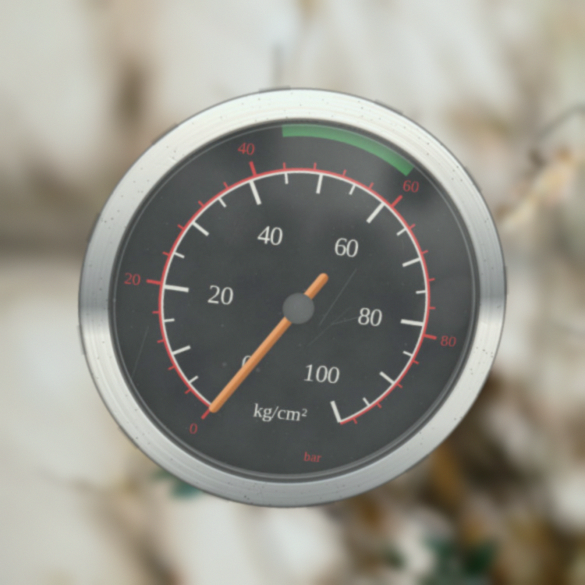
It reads 0; kg/cm²
